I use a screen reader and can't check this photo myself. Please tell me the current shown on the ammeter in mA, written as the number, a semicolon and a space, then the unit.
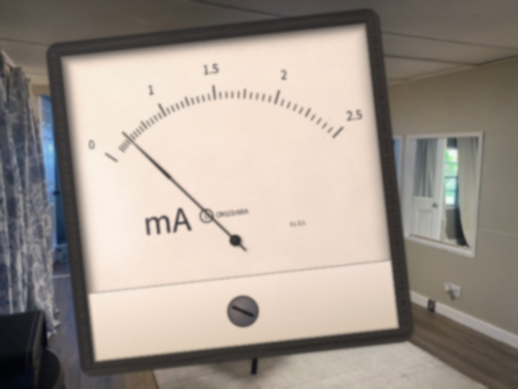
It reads 0.5; mA
